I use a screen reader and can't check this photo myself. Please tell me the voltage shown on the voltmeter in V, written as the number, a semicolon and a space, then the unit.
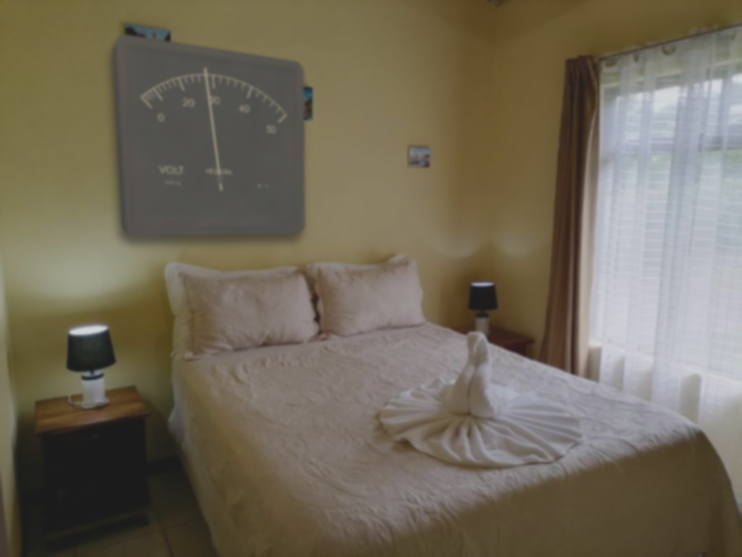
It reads 28; V
